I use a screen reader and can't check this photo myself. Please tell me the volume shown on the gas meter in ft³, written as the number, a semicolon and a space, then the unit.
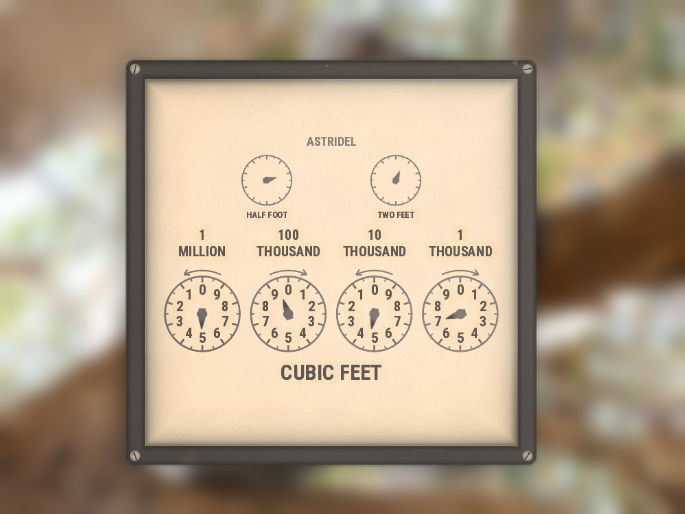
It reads 494700; ft³
